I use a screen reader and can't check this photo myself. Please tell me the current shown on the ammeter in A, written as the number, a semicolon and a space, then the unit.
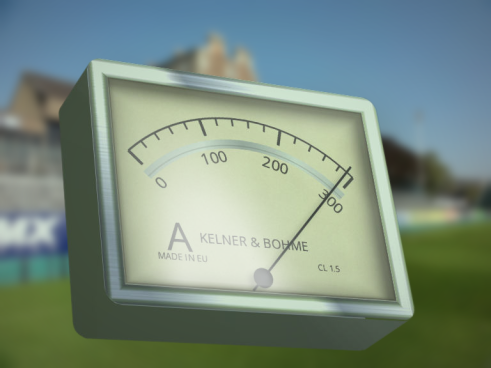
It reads 290; A
